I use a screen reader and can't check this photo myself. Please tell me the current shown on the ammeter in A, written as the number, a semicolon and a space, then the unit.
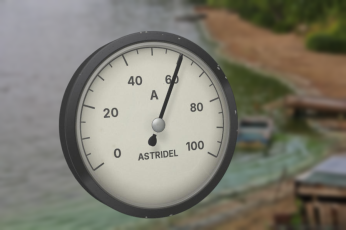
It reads 60; A
